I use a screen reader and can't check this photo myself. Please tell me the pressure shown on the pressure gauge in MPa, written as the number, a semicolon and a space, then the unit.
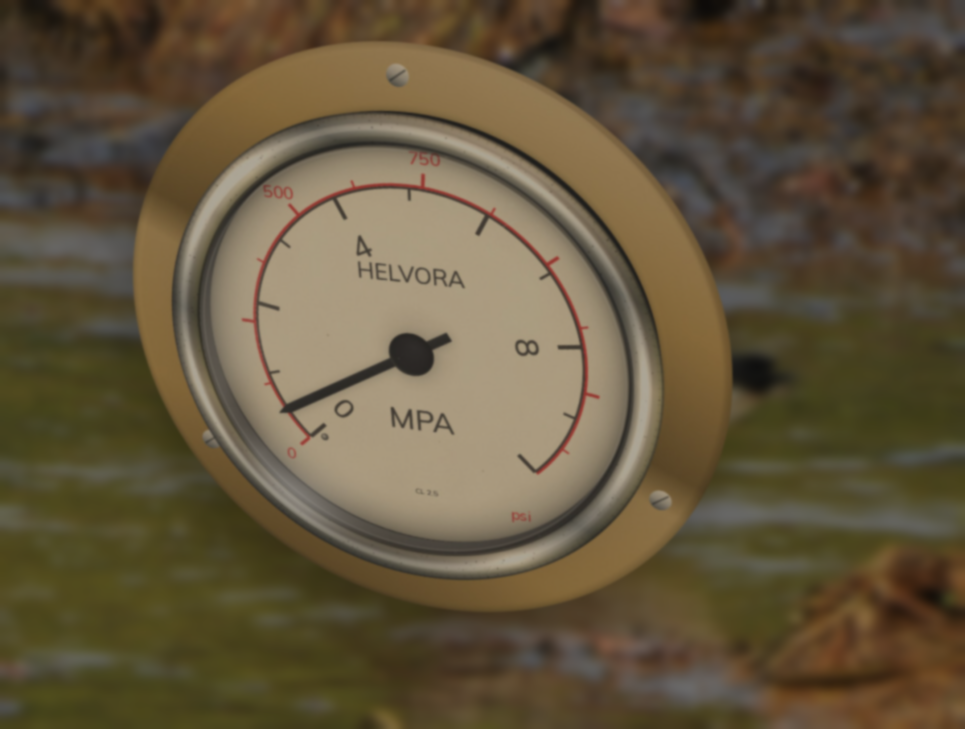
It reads 0.5; MPa
